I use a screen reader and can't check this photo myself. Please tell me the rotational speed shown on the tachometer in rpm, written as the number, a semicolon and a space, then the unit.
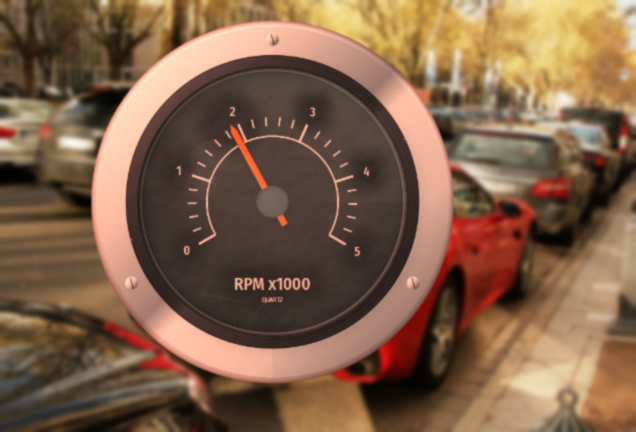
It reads 1900; rpm
